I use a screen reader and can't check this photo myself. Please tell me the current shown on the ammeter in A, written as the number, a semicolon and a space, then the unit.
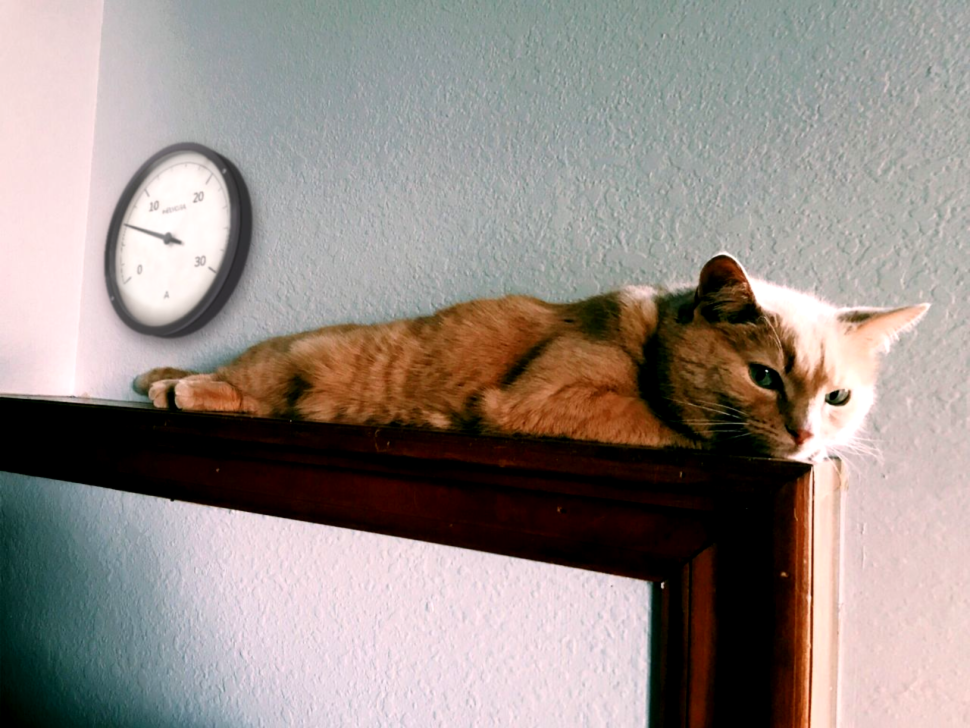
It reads 6; A
